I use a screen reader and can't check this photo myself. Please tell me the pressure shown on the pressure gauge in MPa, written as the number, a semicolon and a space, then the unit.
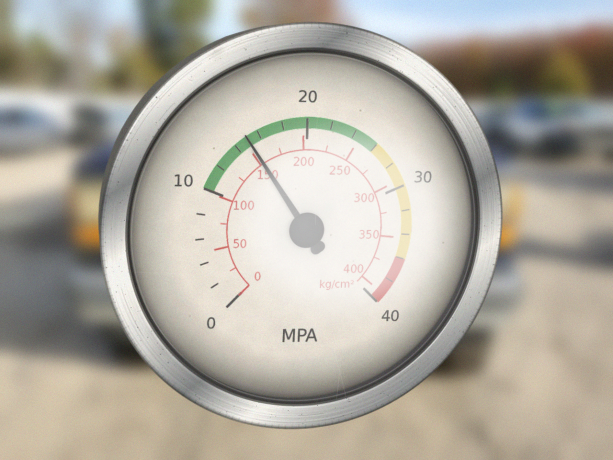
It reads 15; MPa
